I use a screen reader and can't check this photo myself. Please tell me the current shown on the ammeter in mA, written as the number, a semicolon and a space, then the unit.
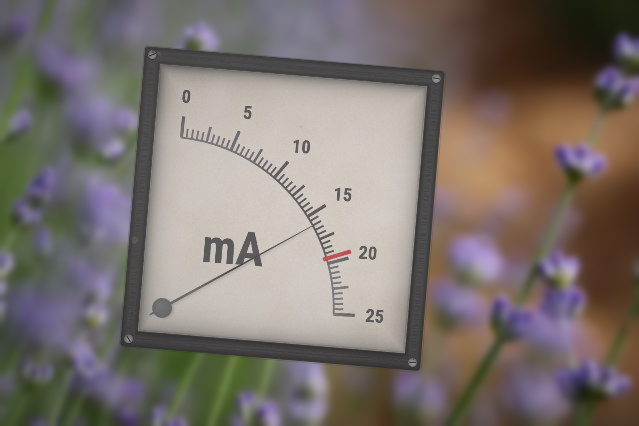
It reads 16; mA
